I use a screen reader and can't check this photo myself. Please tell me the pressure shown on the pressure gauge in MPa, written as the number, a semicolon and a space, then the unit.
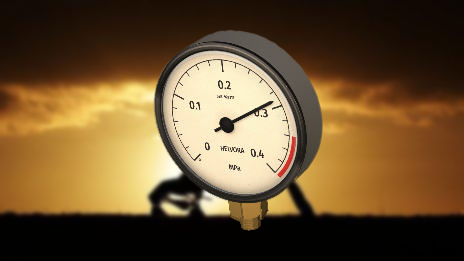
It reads 0.29; MPa
